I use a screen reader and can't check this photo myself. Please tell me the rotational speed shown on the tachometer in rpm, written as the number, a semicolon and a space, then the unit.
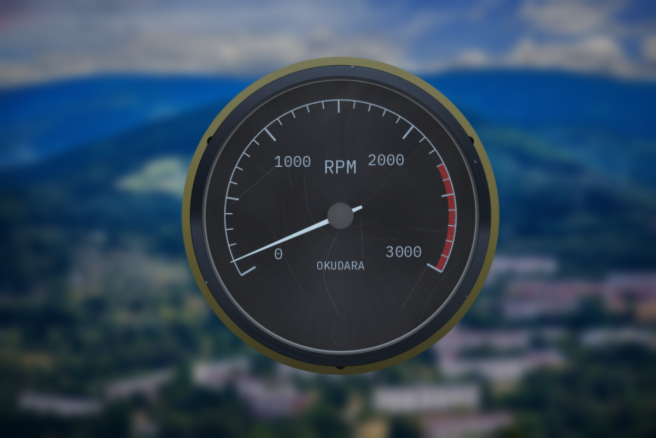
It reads 100; rpm
